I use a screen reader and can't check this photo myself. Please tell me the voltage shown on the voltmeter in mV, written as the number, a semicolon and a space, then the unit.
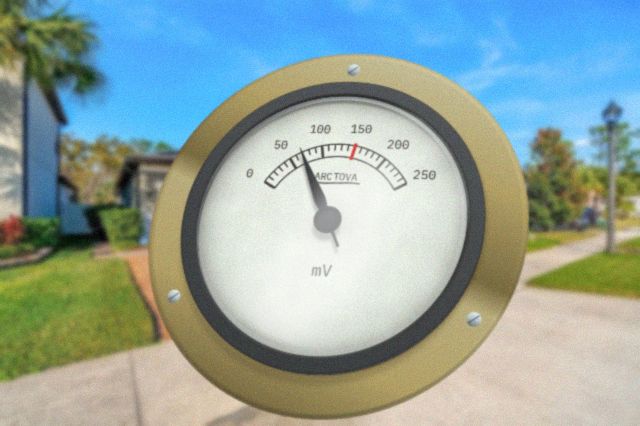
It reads 70; mV
